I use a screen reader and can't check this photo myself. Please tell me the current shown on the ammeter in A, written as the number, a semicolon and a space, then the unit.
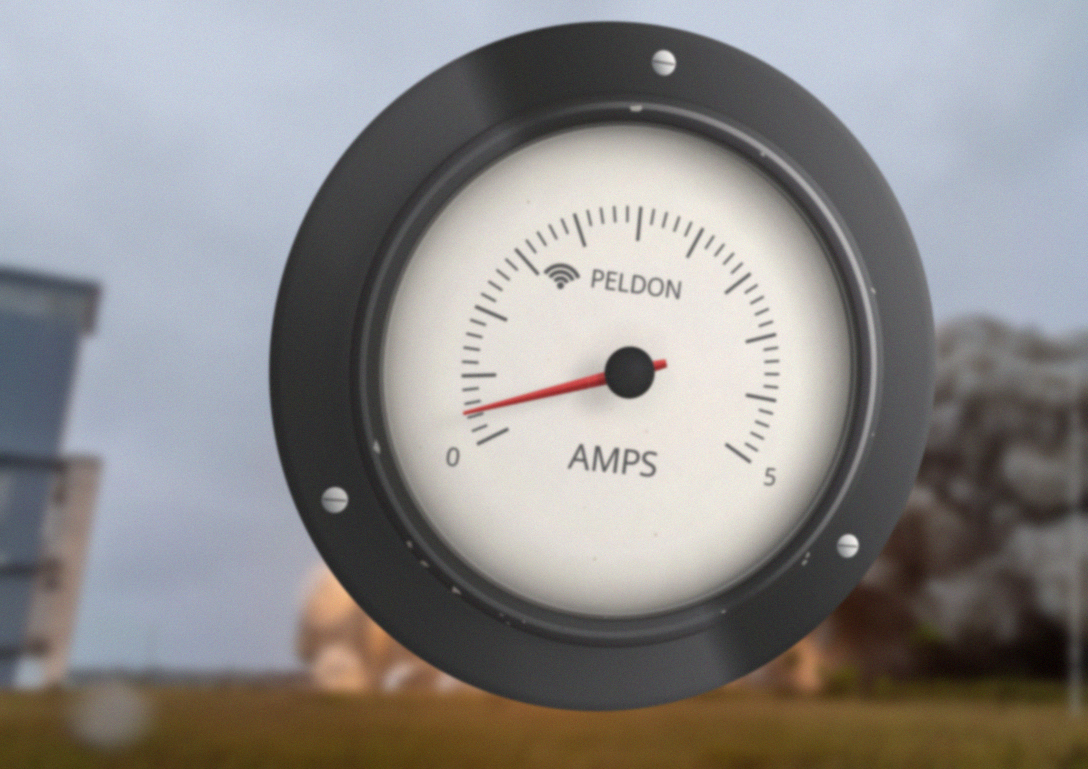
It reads 0.25; A
